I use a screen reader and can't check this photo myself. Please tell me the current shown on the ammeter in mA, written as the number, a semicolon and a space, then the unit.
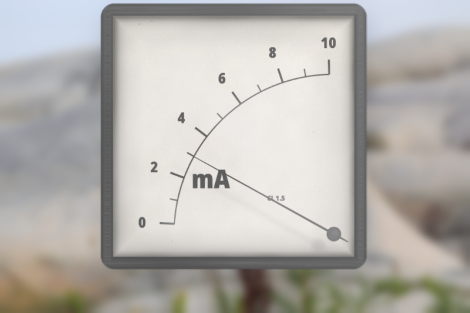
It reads 3; mA
